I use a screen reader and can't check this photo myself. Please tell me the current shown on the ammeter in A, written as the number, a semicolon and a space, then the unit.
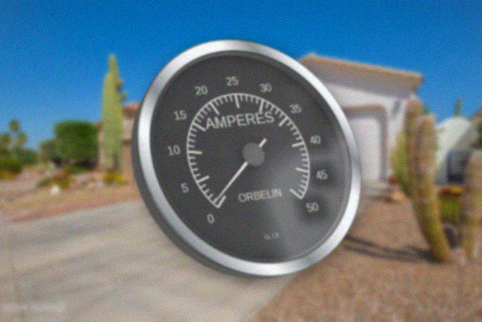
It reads 1; A
